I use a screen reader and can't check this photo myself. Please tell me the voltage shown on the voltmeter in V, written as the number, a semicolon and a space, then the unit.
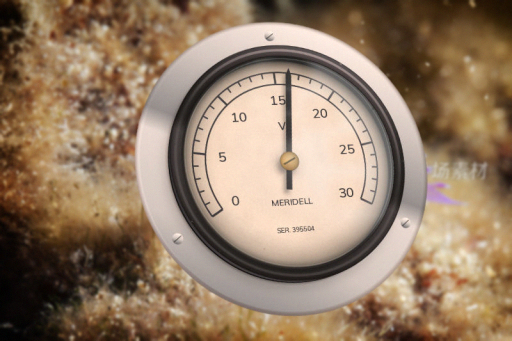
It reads 16; V
